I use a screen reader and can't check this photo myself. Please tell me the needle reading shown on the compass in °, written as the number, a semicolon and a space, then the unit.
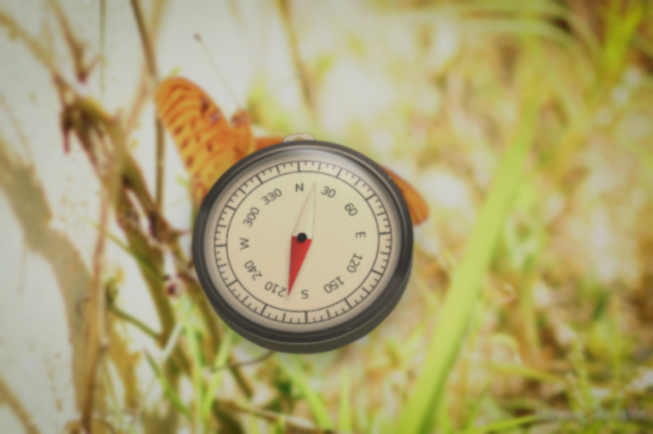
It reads 195; °
